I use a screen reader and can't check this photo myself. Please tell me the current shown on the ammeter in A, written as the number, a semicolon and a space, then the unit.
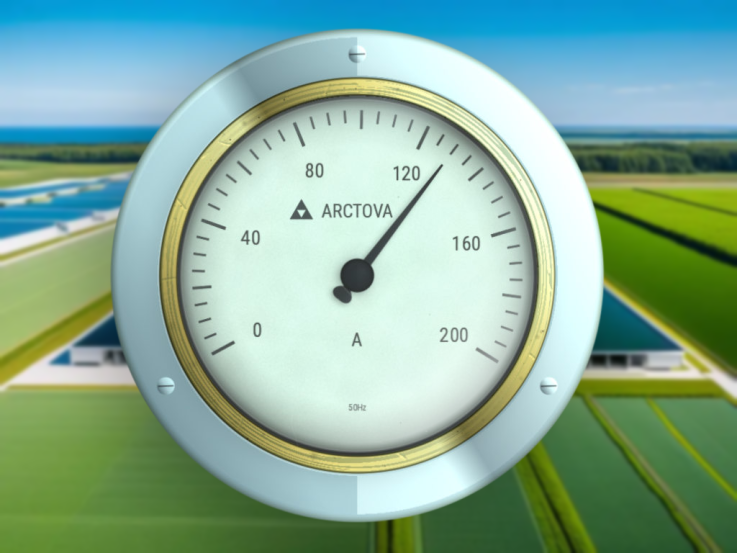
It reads 130; A
